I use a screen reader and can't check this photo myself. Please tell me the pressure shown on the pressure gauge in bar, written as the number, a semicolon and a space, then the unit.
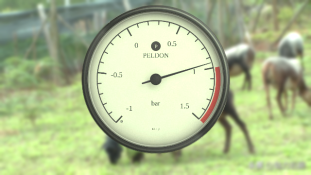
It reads 0.95; bar
